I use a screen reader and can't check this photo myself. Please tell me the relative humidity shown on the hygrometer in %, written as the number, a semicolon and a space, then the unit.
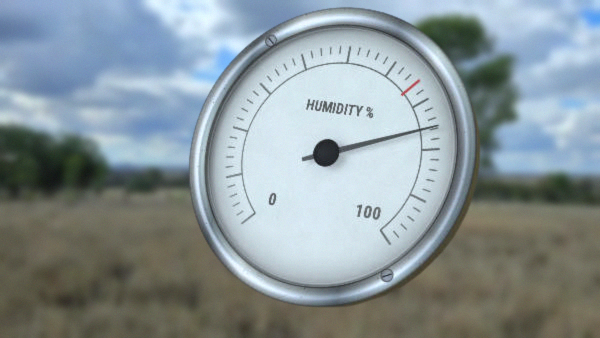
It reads 76; %
